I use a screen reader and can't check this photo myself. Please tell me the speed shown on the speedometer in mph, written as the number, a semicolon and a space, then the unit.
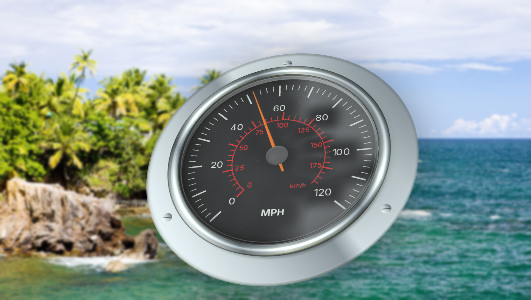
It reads 52; mph
